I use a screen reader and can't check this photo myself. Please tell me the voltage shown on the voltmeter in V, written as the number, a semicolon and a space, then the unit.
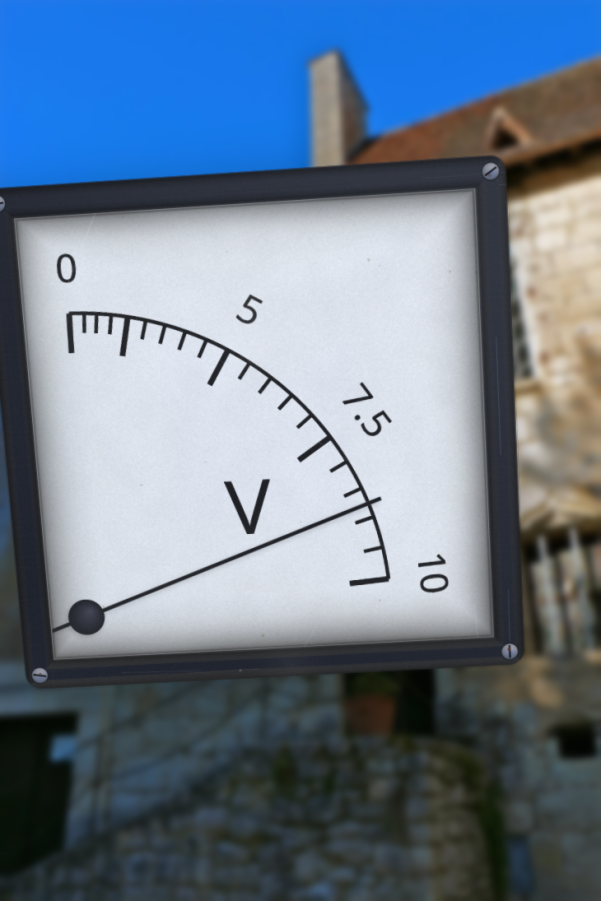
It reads 8.75; V
